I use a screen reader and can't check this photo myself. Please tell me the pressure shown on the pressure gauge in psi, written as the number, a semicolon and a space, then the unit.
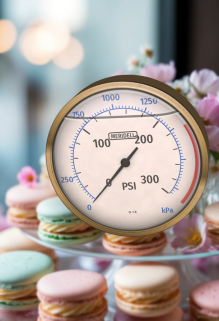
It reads 0; psi
